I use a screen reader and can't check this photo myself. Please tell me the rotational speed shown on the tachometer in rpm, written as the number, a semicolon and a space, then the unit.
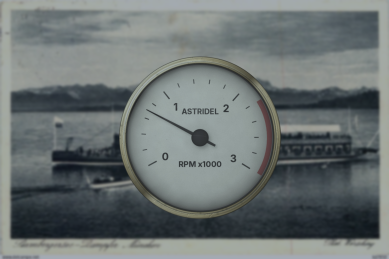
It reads 700; rpm
